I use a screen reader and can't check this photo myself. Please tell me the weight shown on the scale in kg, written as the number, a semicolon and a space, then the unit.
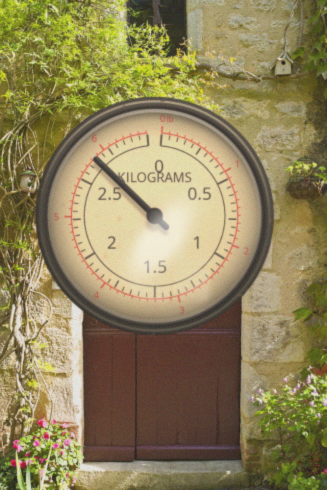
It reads 2.65; kg
